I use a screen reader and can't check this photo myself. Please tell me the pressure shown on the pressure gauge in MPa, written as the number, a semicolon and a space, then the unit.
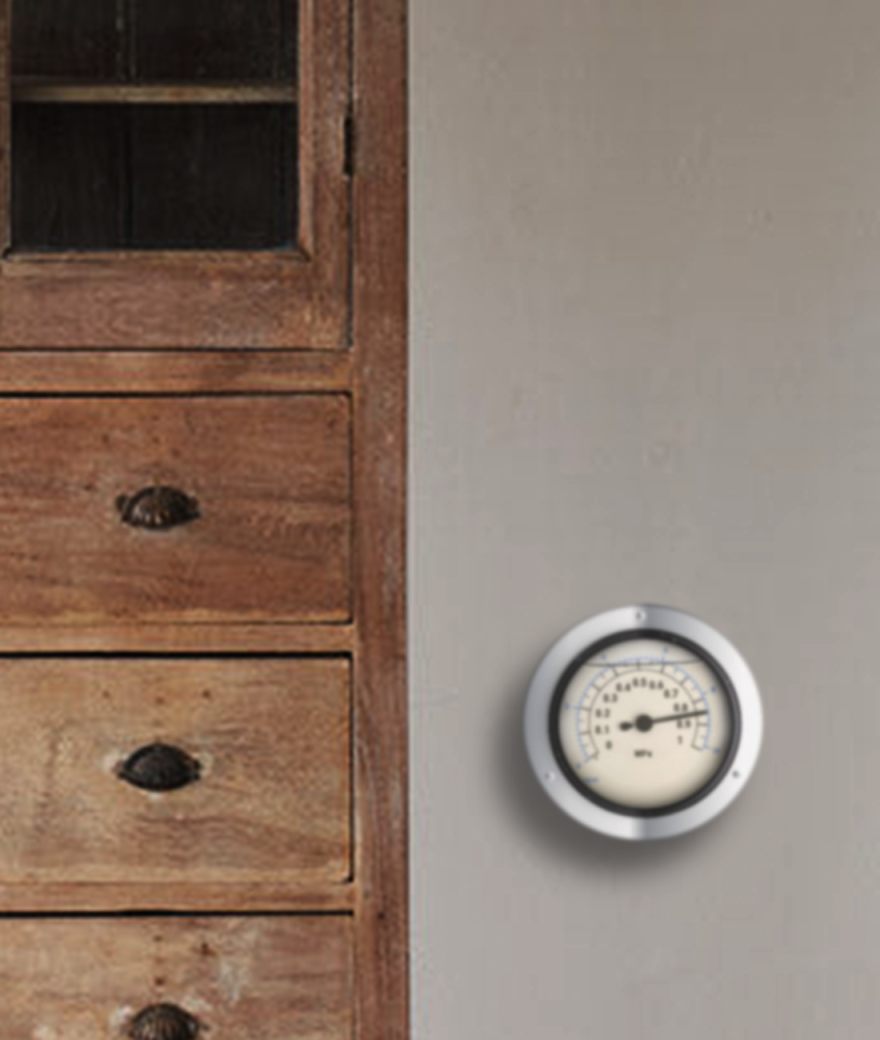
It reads 0.85; MPa
